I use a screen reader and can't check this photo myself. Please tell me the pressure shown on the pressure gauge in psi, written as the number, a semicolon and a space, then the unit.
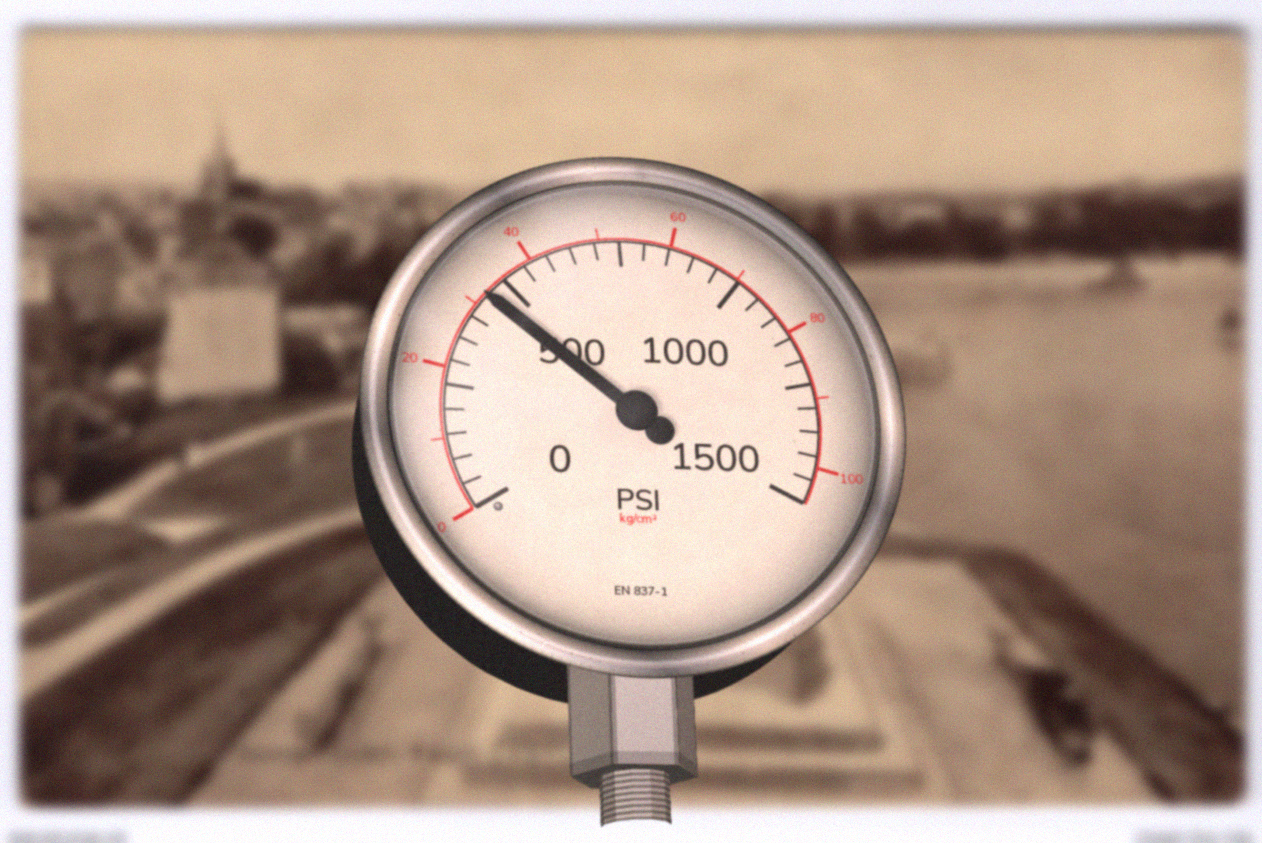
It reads 450; psi
